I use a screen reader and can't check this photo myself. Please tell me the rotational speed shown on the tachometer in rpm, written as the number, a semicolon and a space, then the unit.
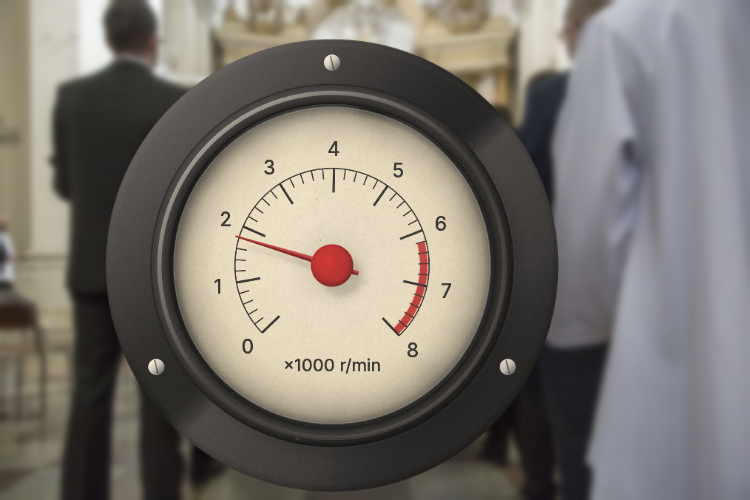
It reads 1800; rpm
